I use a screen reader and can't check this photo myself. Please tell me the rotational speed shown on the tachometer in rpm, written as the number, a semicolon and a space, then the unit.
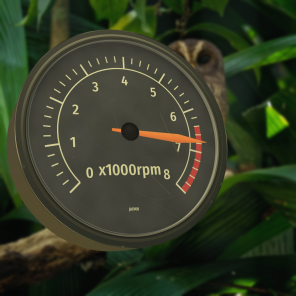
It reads 6800; rpm
